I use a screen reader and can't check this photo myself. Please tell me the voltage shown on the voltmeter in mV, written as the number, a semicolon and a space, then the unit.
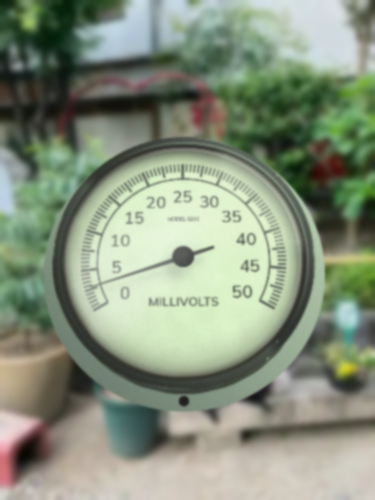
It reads 2.5; mV
